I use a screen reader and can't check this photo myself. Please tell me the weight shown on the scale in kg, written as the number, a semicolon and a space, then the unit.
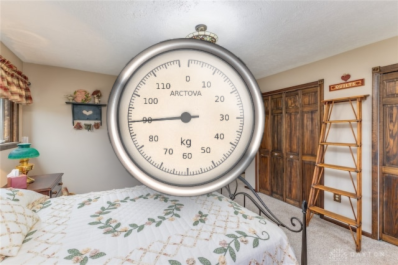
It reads 90; kg
